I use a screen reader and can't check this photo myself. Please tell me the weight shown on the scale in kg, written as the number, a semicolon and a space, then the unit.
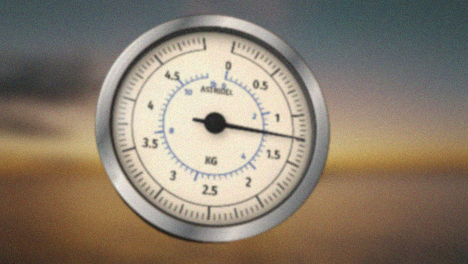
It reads 1.25; kg
